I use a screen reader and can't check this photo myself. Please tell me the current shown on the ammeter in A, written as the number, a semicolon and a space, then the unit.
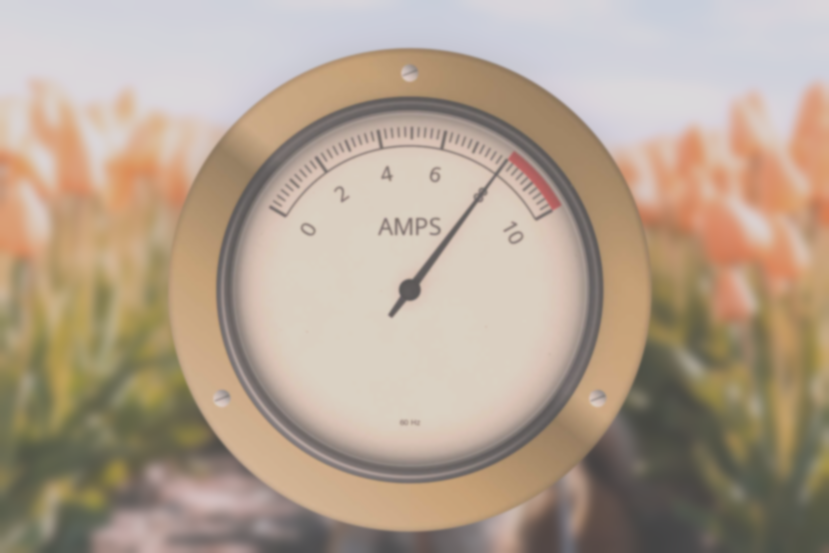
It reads 8; A
